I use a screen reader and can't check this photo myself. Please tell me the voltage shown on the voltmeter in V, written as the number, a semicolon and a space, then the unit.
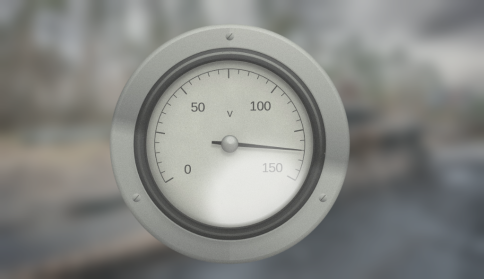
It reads 135; V
